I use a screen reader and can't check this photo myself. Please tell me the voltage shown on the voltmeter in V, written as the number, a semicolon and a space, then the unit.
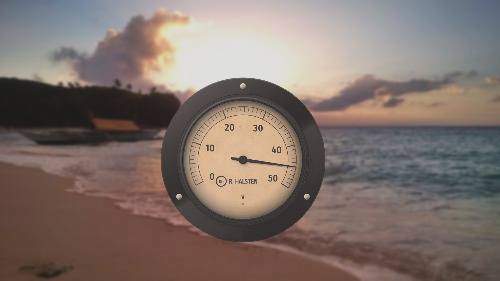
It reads 45; V
